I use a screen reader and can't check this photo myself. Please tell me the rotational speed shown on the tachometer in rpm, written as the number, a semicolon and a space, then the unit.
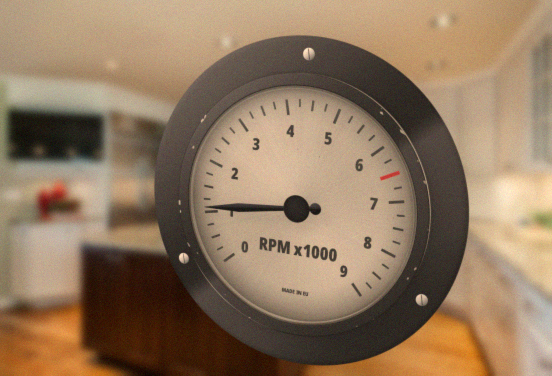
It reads 1125; rpm
